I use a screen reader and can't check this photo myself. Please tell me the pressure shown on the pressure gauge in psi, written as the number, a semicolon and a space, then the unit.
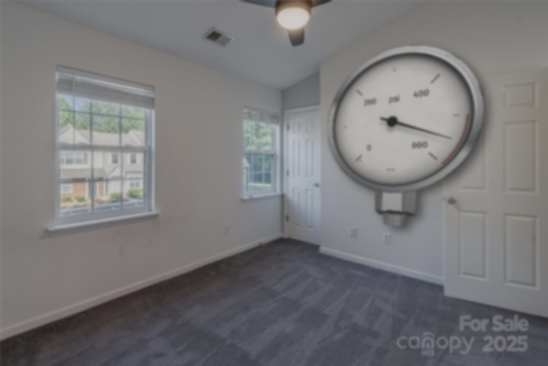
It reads 550; psi
